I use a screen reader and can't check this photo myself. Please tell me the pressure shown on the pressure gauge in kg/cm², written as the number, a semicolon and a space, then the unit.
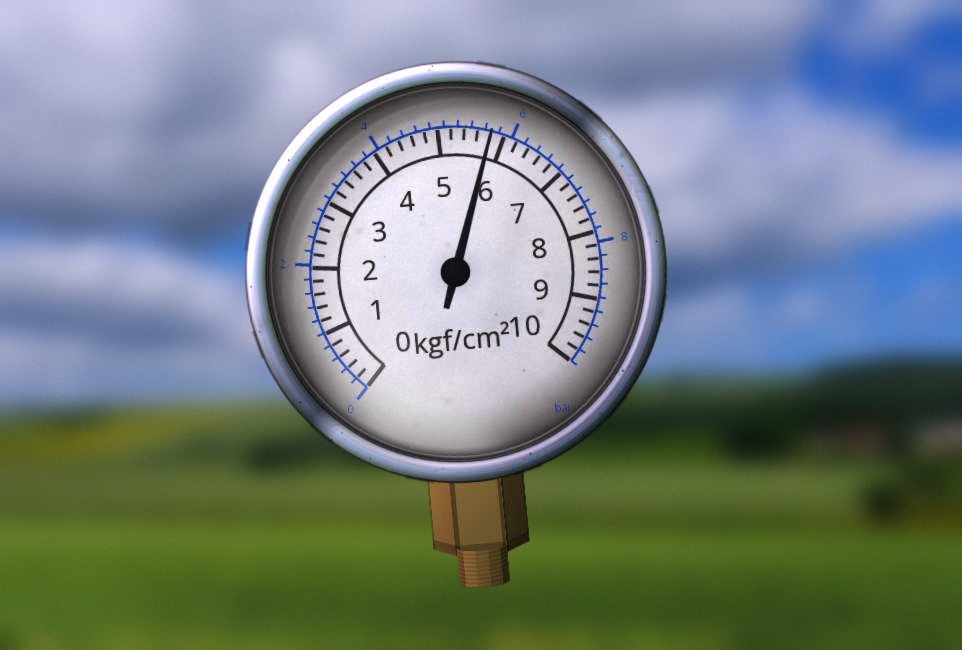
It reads 5.8; kg/cm²
